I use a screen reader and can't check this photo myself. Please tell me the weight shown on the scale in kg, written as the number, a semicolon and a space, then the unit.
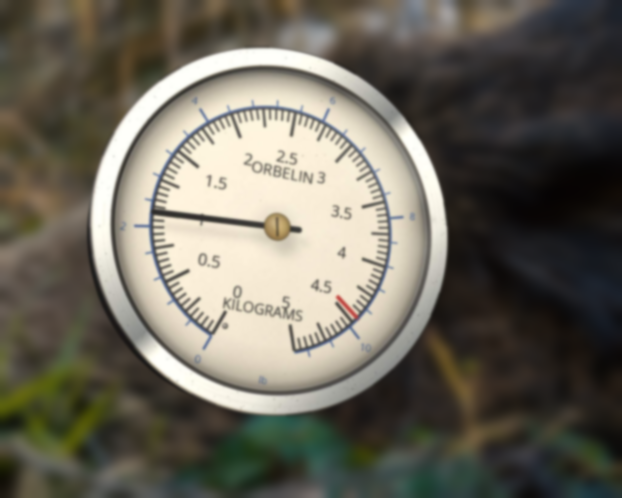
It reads 1; kg
